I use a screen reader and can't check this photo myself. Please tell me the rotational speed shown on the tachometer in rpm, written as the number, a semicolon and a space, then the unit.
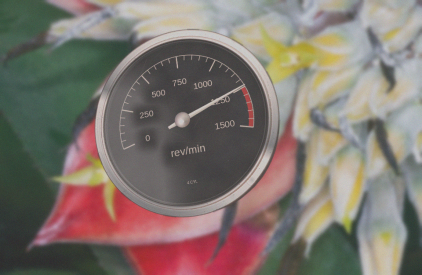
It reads 1250; rpm
